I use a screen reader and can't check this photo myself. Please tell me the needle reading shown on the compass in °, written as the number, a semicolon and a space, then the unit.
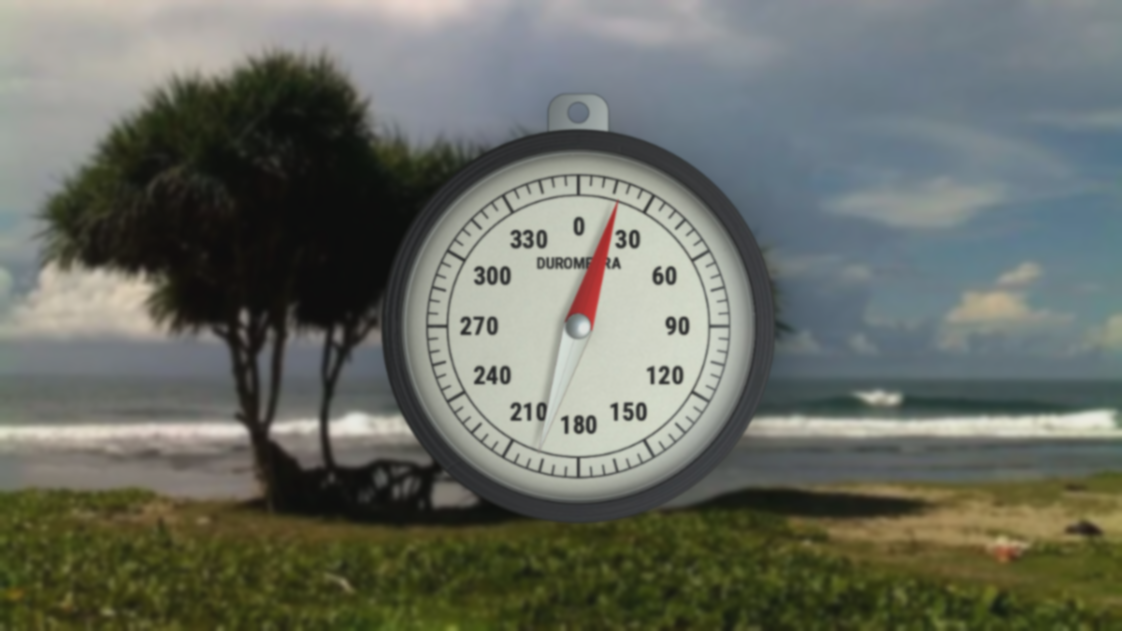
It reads 17.5; °
